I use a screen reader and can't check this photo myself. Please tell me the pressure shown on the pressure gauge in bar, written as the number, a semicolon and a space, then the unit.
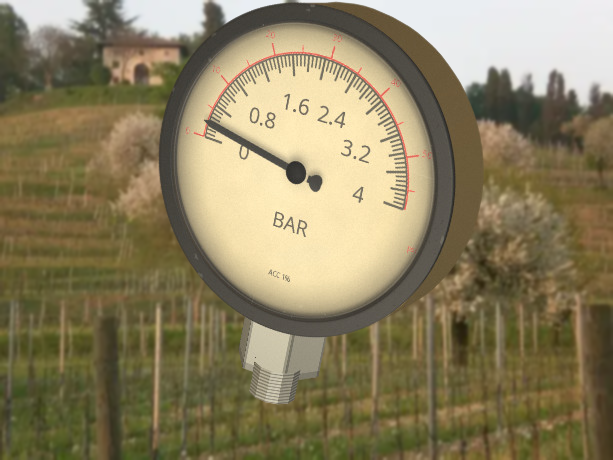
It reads 0.2; bar
